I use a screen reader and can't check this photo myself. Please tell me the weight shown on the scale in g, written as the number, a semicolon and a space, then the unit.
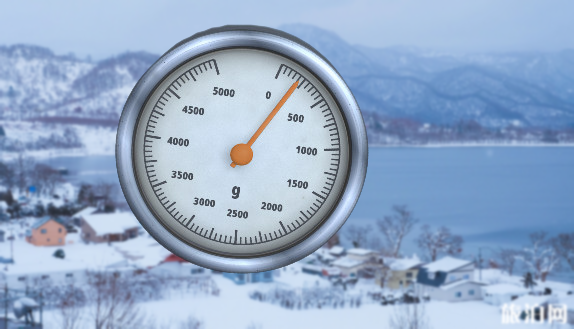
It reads 200; g
